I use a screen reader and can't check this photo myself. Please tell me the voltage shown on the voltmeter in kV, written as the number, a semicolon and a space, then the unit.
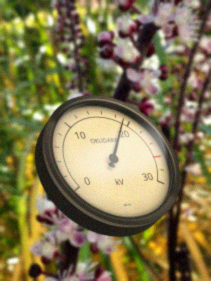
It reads 19; kV
